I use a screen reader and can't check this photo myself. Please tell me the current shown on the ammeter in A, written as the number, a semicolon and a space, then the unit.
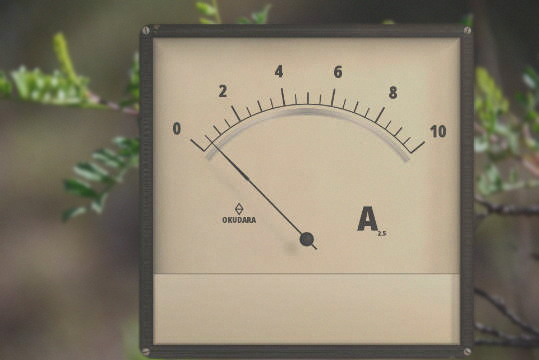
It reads 0.5; A
